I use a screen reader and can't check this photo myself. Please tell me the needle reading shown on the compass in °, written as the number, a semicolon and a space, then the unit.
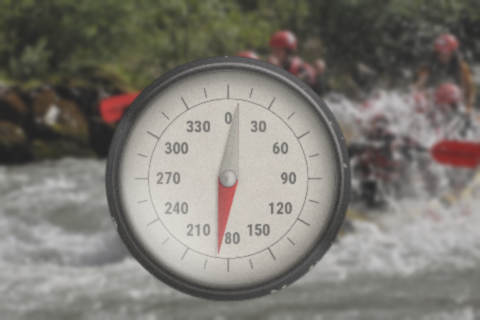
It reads 187.5; °
